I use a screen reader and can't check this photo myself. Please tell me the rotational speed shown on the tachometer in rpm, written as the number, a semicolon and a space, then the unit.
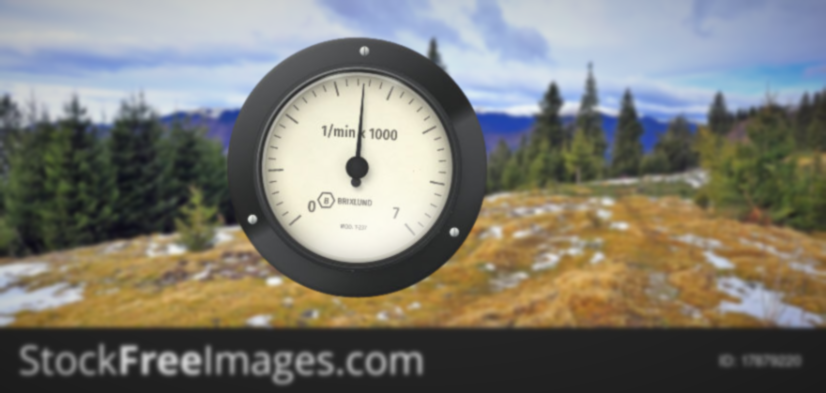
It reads 3500; rpm
